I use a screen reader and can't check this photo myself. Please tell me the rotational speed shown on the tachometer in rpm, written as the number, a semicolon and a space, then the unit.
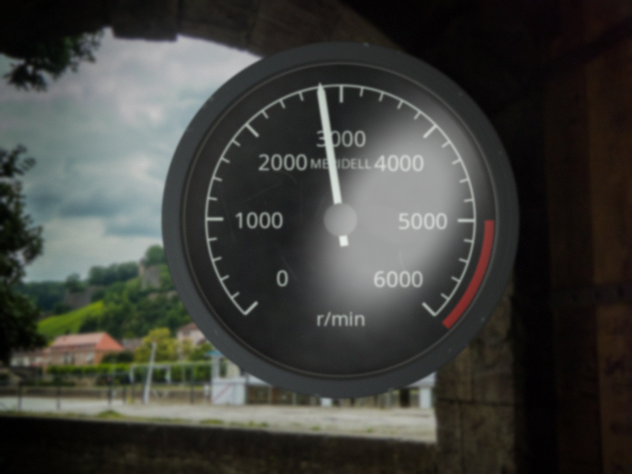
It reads 2800; rpm
